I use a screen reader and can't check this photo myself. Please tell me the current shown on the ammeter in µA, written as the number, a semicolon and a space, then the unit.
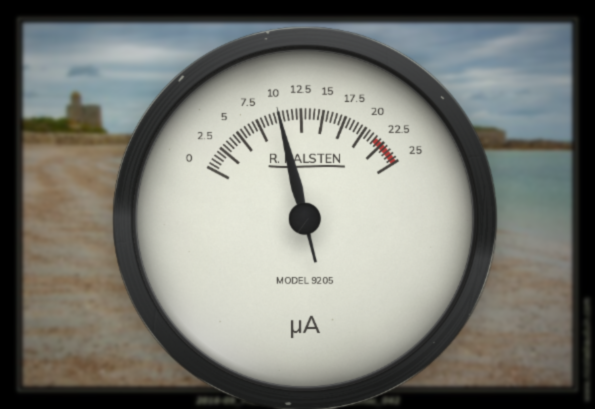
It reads 10; µA
